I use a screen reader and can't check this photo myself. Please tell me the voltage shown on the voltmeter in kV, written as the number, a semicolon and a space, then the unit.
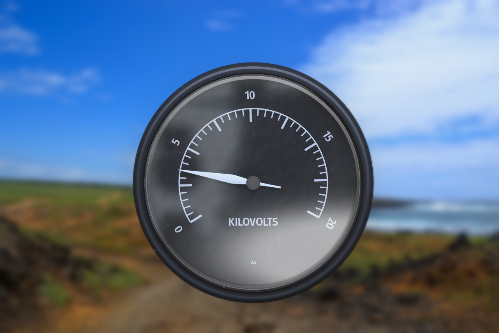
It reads 3.5; kV
